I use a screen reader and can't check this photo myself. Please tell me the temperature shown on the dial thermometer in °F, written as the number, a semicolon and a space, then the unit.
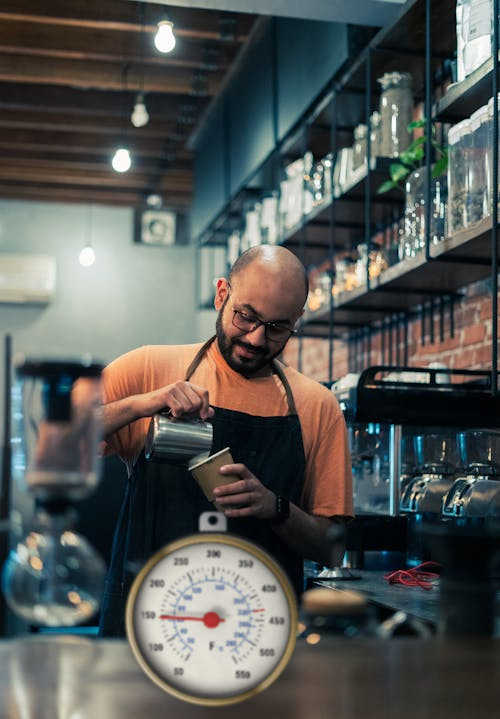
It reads 150; °F
